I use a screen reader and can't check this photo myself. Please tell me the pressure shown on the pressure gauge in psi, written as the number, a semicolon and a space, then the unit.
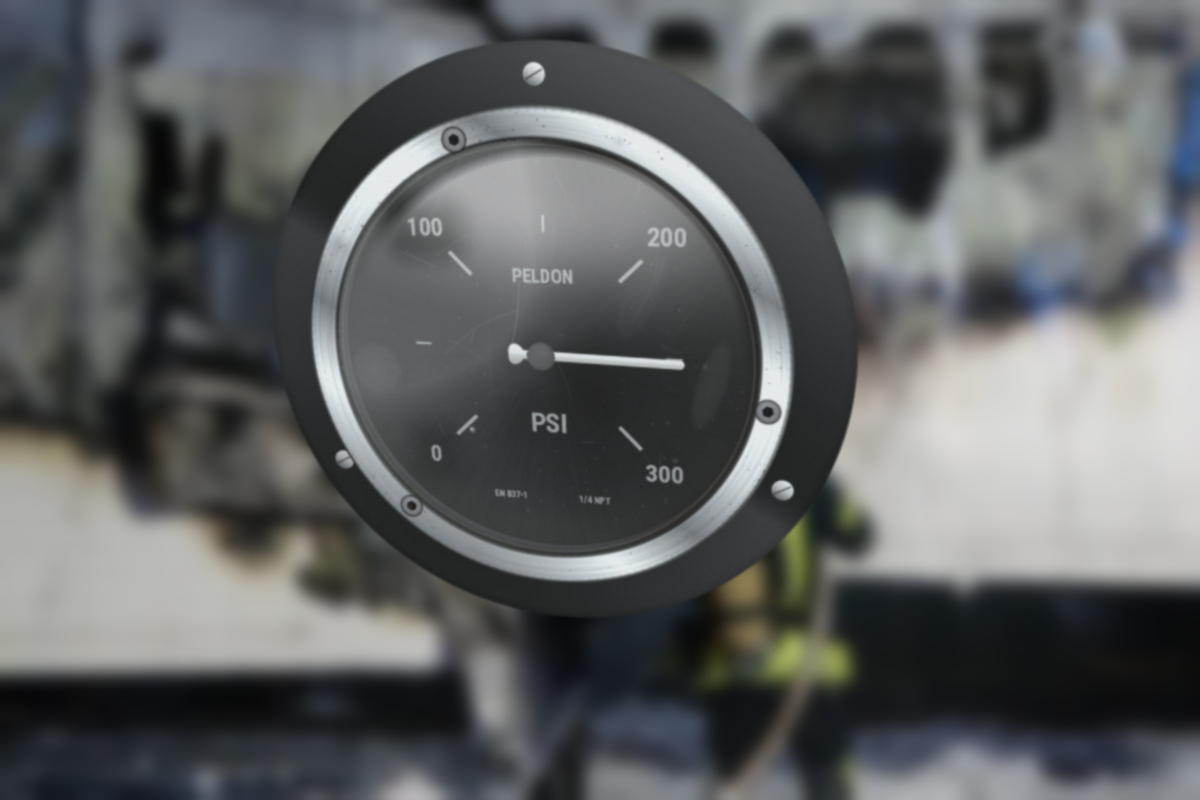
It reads 250; psi
